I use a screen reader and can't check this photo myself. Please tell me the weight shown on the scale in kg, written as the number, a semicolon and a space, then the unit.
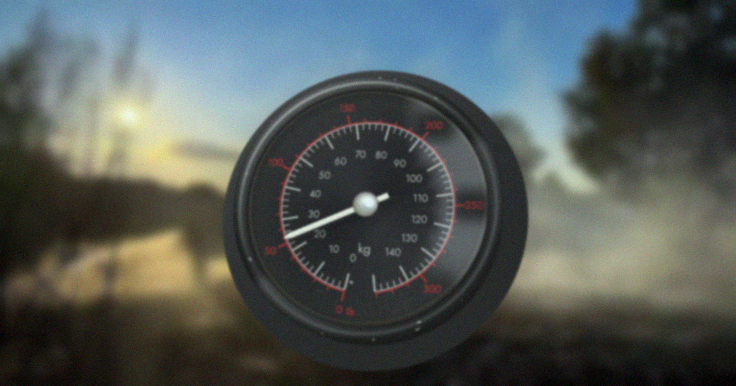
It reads 24; kg
